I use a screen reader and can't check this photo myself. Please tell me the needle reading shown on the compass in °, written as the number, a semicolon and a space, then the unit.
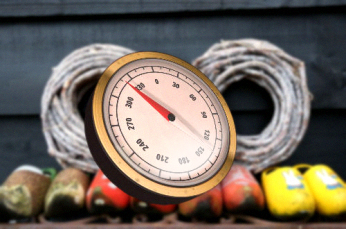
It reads 320; °
